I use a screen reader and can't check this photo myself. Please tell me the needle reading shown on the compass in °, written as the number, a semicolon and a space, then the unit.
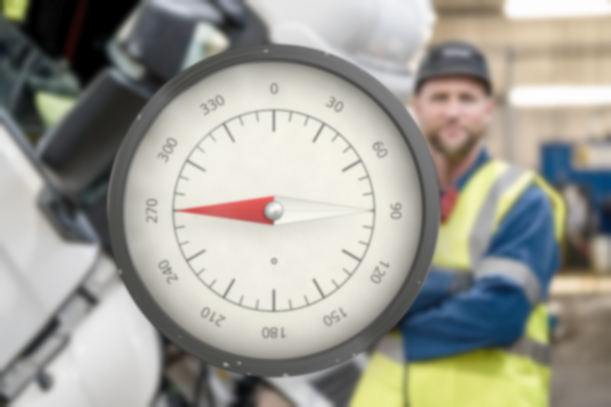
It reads 270; °
